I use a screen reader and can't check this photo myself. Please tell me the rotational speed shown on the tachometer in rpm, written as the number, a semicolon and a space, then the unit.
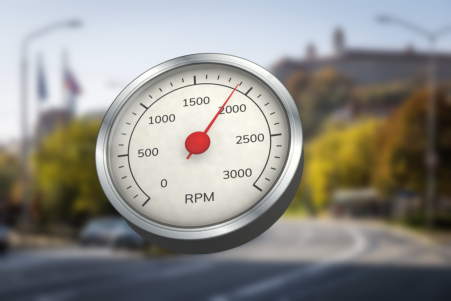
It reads 1900; rpm
